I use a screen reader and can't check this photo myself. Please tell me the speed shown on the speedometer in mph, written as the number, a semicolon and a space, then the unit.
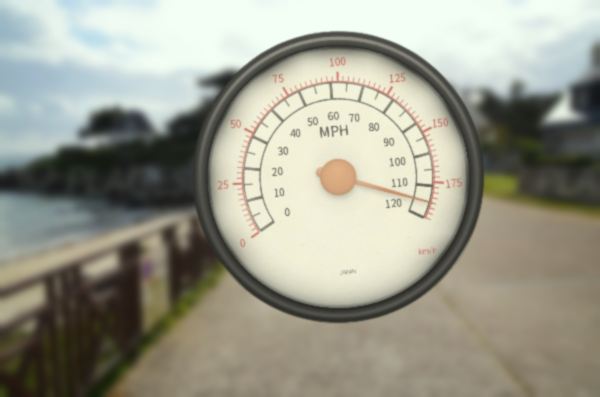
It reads 115; mph
